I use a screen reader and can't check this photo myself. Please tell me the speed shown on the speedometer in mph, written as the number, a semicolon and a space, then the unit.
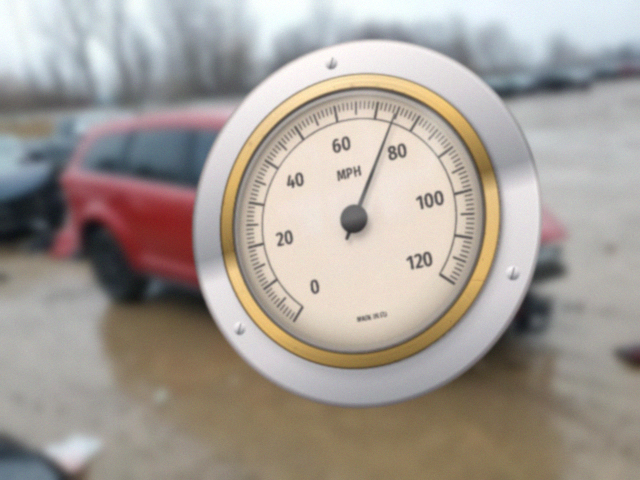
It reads 75; mph
